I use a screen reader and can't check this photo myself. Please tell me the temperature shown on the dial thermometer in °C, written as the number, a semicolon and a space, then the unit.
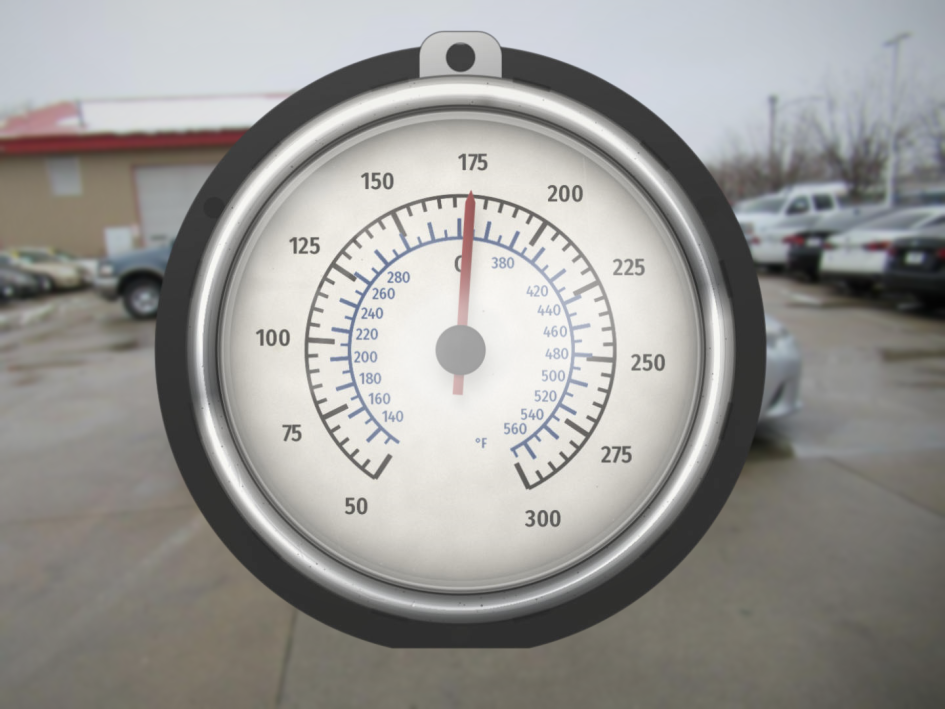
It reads 175; °C
